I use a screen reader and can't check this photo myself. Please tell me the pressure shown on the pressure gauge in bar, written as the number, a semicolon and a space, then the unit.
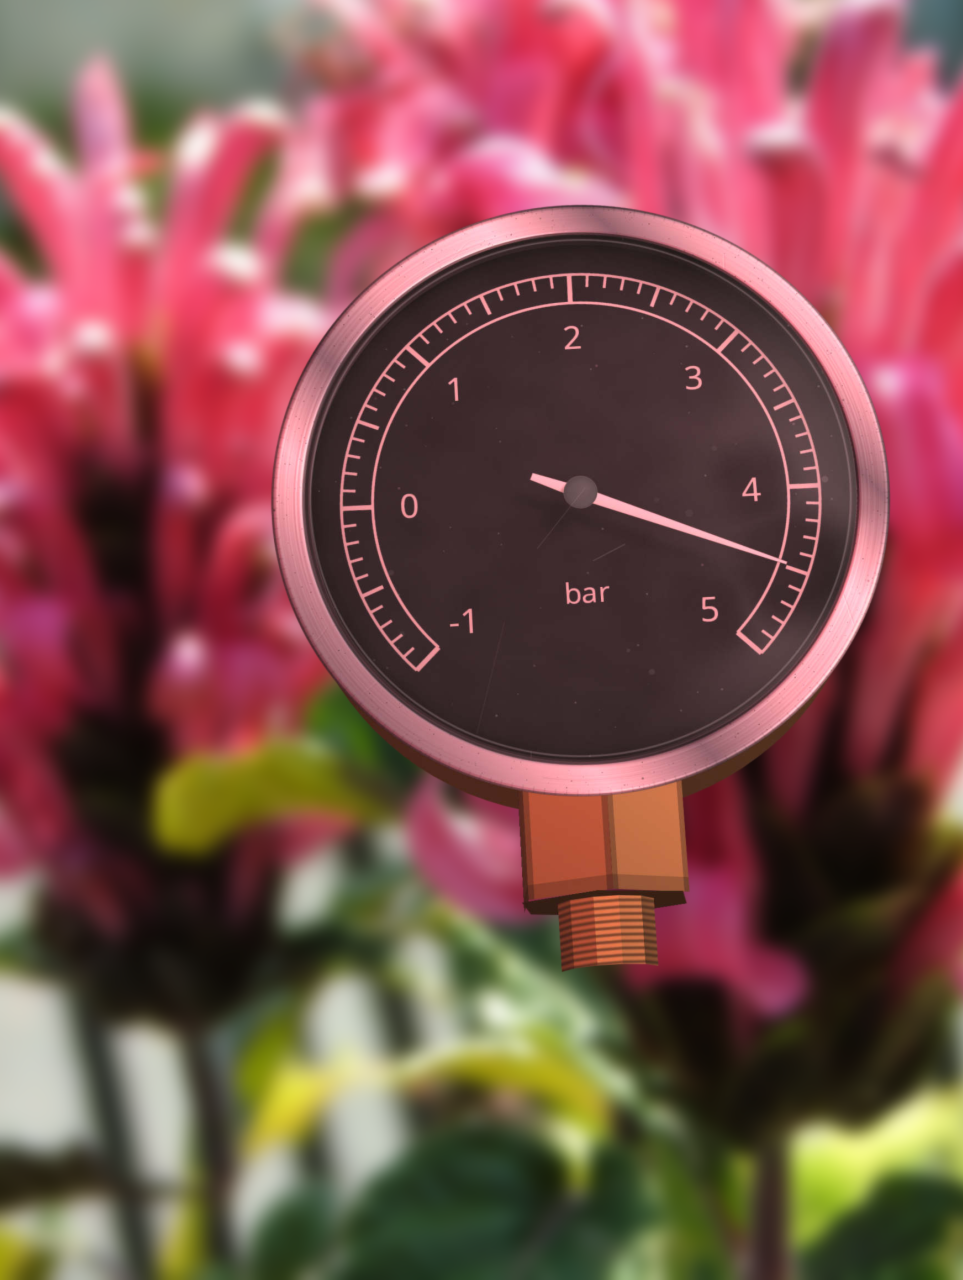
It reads 4.5; bar
